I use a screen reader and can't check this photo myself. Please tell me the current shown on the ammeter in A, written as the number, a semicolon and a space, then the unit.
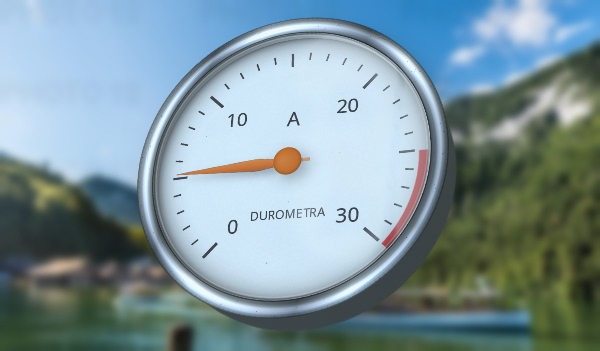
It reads 5; A
